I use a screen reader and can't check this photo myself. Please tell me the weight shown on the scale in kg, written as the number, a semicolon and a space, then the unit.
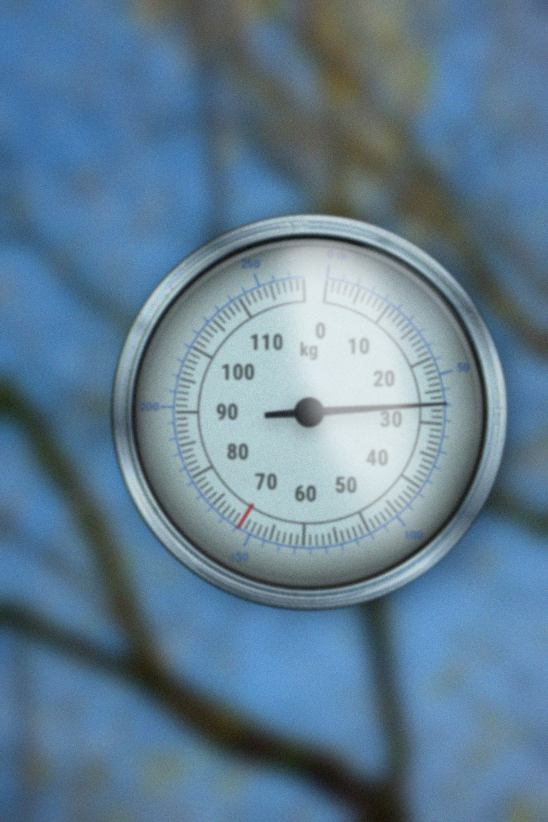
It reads 27; kg
